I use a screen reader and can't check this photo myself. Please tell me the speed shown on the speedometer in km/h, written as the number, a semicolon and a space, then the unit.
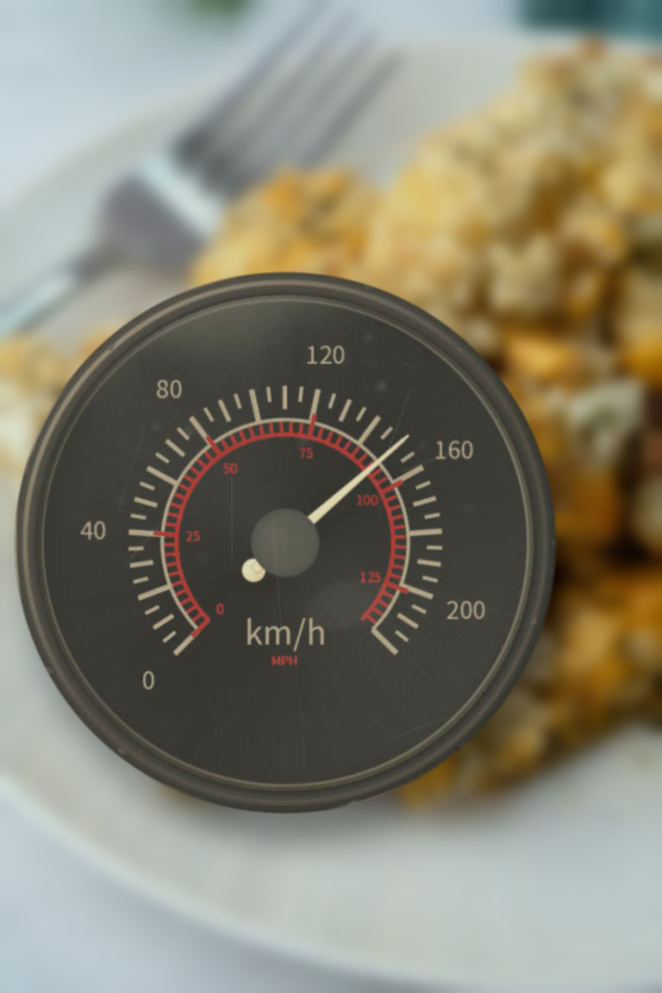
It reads 150; km/h
